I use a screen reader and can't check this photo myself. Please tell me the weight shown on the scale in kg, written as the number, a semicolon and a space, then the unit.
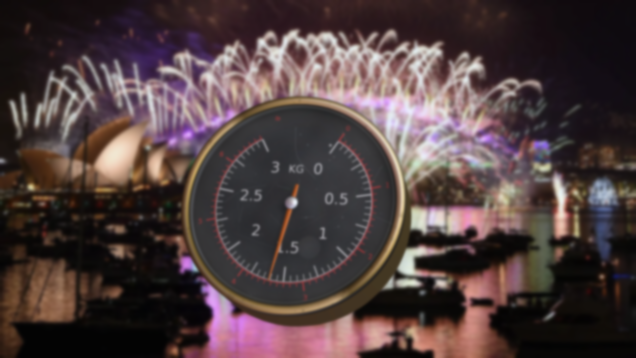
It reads 1.6; kg
